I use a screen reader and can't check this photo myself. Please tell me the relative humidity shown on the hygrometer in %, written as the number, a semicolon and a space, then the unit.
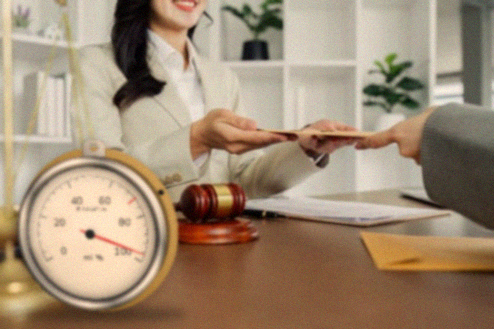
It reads 96; %
